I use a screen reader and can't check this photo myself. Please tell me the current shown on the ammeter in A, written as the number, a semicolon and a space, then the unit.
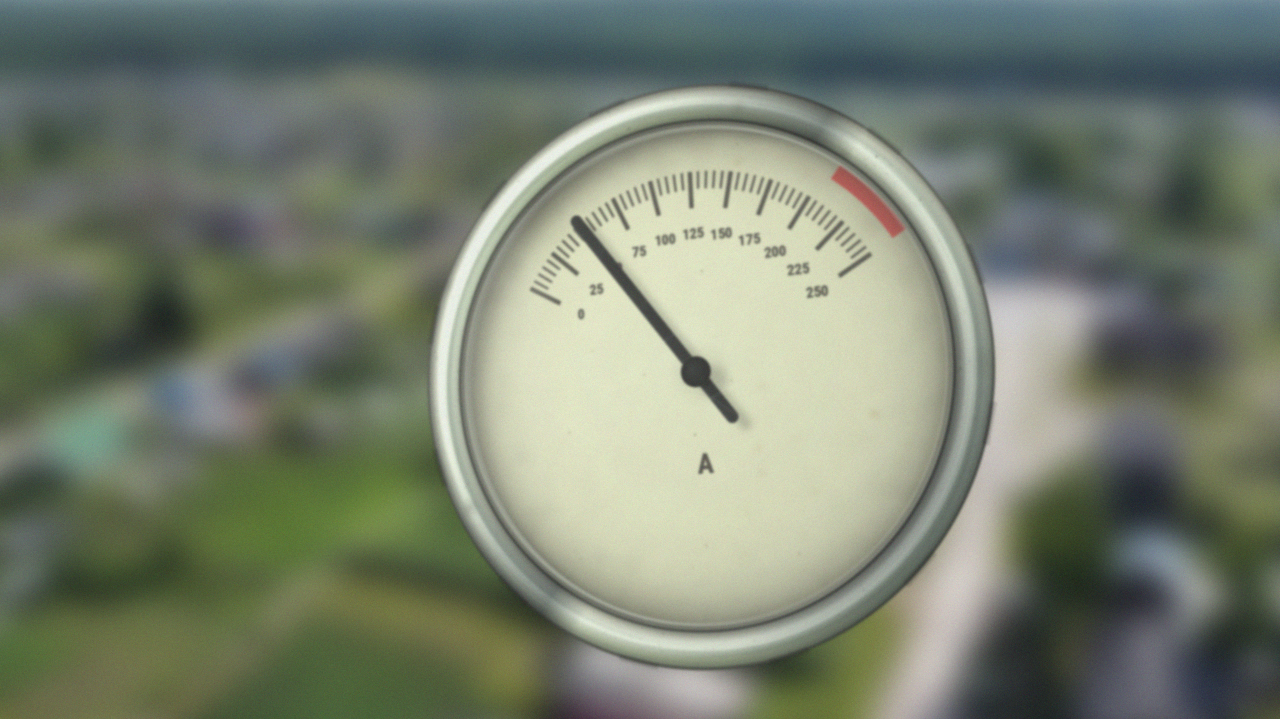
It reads 50; A
